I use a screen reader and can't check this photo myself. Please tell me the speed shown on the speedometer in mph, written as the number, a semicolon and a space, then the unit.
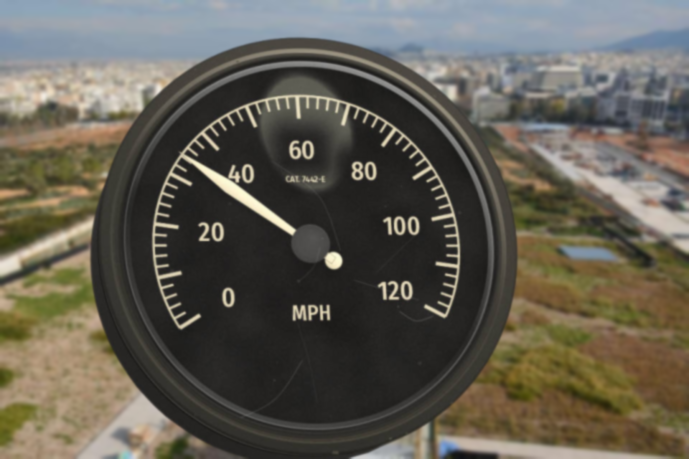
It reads 34; mph
